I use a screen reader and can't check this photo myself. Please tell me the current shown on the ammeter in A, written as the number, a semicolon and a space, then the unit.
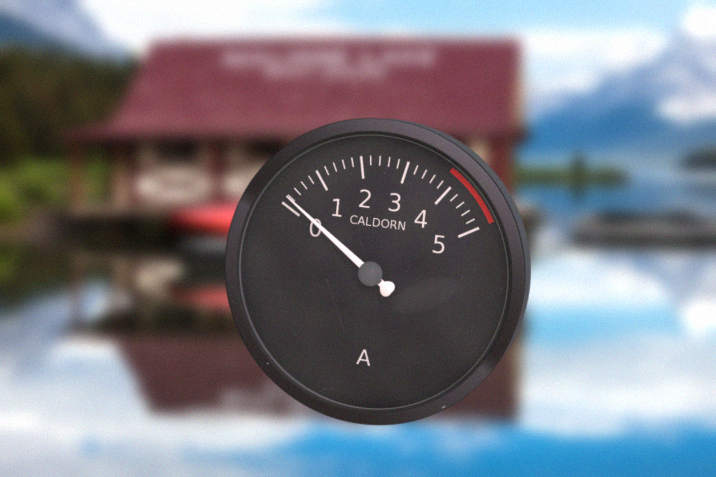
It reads 0.2; A
